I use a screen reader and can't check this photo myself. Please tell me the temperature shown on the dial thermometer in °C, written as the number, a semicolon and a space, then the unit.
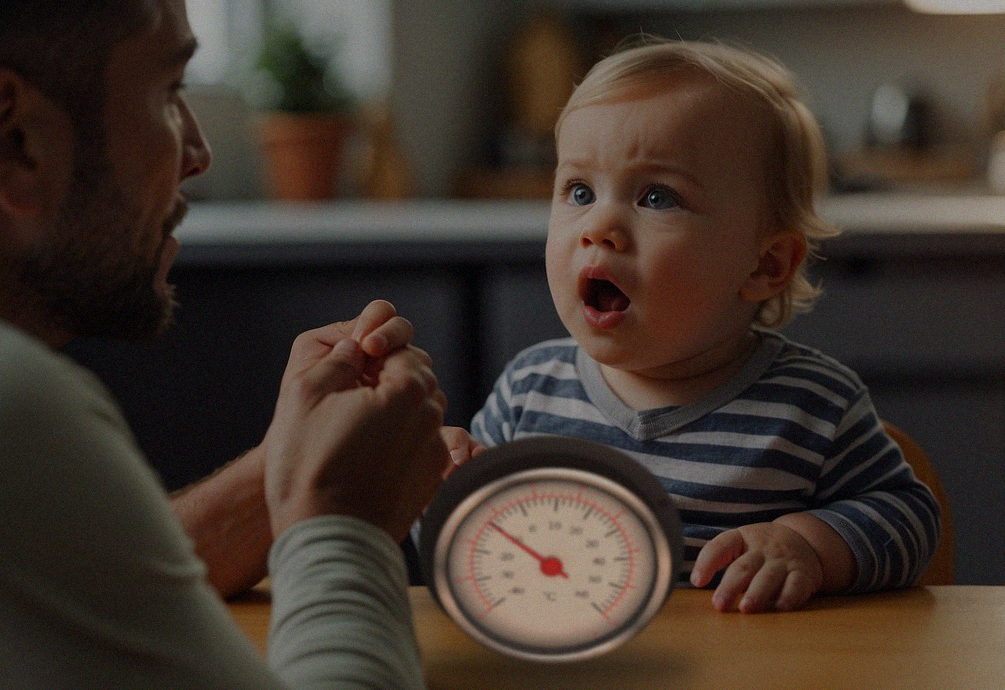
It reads -10; °C
